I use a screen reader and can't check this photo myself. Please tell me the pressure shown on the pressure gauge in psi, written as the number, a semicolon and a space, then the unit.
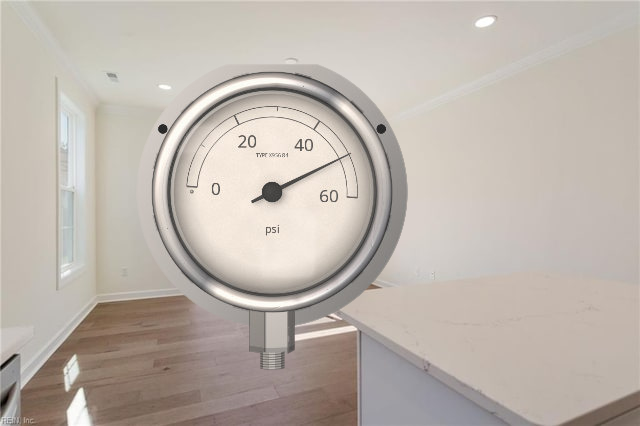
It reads 50; psi
